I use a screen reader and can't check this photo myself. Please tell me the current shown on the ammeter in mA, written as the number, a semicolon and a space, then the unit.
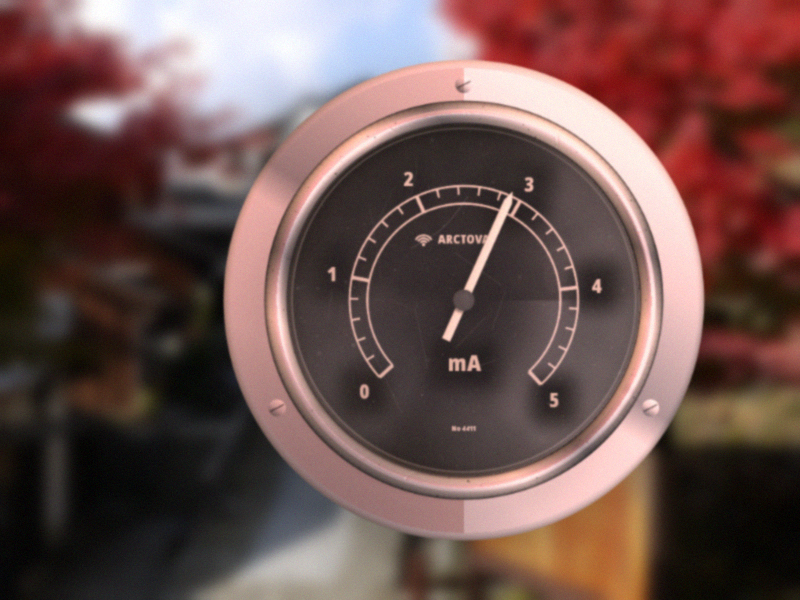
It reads 2.9; mA
